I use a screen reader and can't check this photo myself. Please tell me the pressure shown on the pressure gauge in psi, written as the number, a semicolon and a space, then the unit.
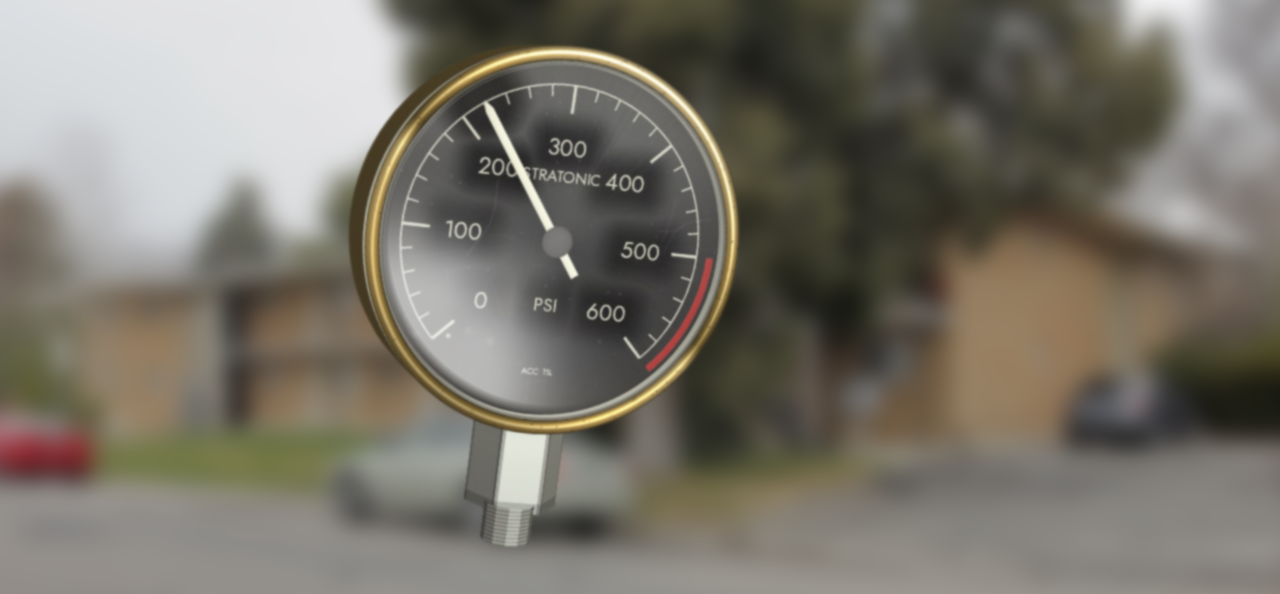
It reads 220; psi
